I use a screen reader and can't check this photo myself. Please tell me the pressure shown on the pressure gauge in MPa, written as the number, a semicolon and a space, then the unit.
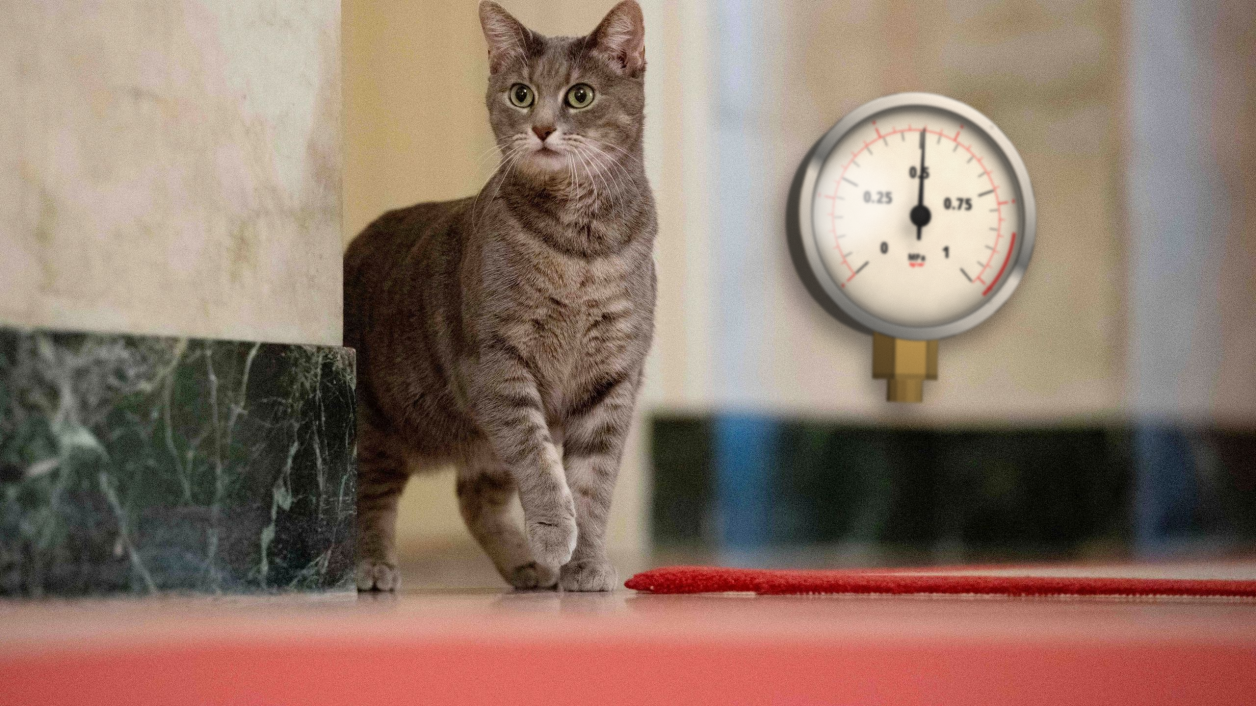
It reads 0.5; MPa
